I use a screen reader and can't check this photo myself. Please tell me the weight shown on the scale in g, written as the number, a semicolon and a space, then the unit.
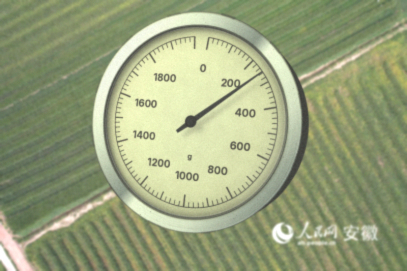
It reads 260; g
